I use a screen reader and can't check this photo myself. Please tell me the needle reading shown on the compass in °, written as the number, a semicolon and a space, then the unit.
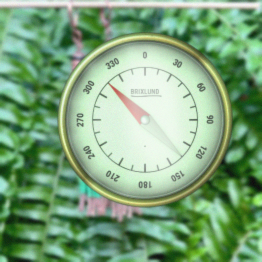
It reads 315; °
